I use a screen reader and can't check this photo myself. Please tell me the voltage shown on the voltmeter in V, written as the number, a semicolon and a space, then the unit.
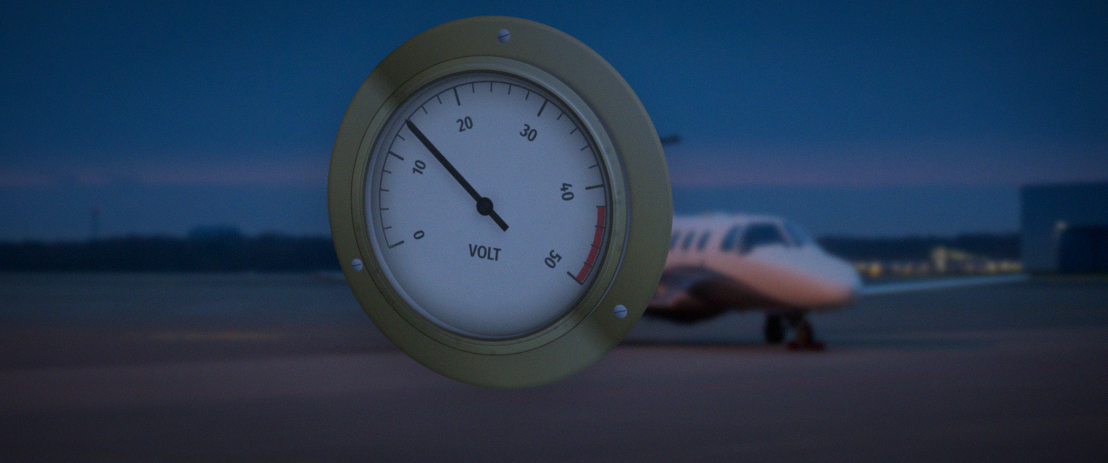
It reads 14; V
